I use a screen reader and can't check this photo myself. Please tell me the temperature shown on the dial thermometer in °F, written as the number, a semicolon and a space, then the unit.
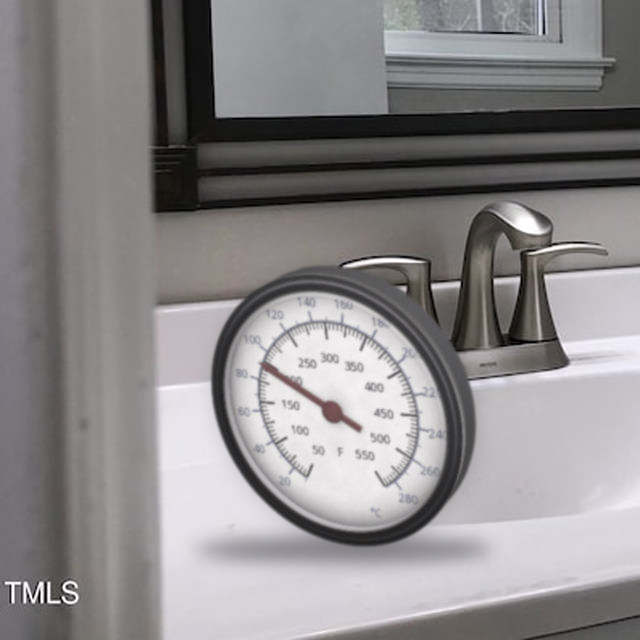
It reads 200; °F
